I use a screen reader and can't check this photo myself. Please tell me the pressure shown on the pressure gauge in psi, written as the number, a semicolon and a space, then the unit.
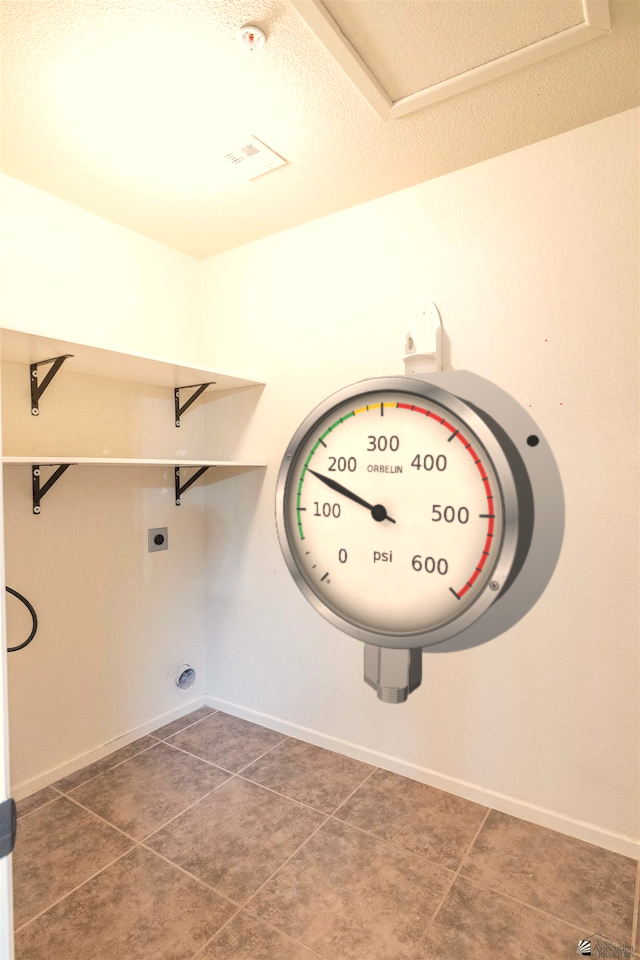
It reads 160; psi
